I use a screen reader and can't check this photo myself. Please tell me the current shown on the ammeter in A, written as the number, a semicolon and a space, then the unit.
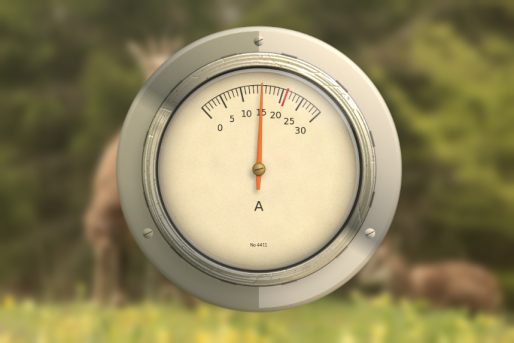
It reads 15; A
